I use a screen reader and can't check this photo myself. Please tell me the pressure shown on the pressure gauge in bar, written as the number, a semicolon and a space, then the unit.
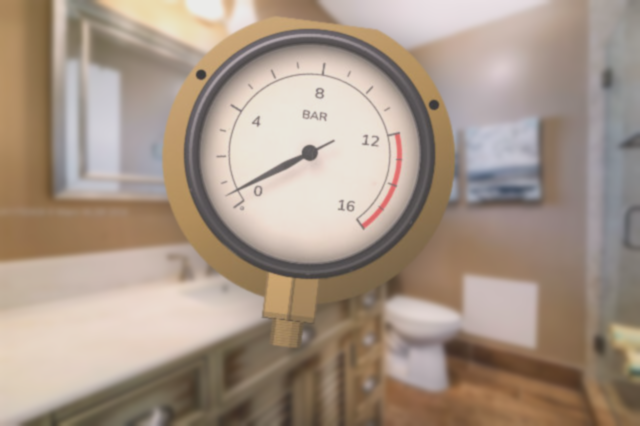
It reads 0.5; bar
